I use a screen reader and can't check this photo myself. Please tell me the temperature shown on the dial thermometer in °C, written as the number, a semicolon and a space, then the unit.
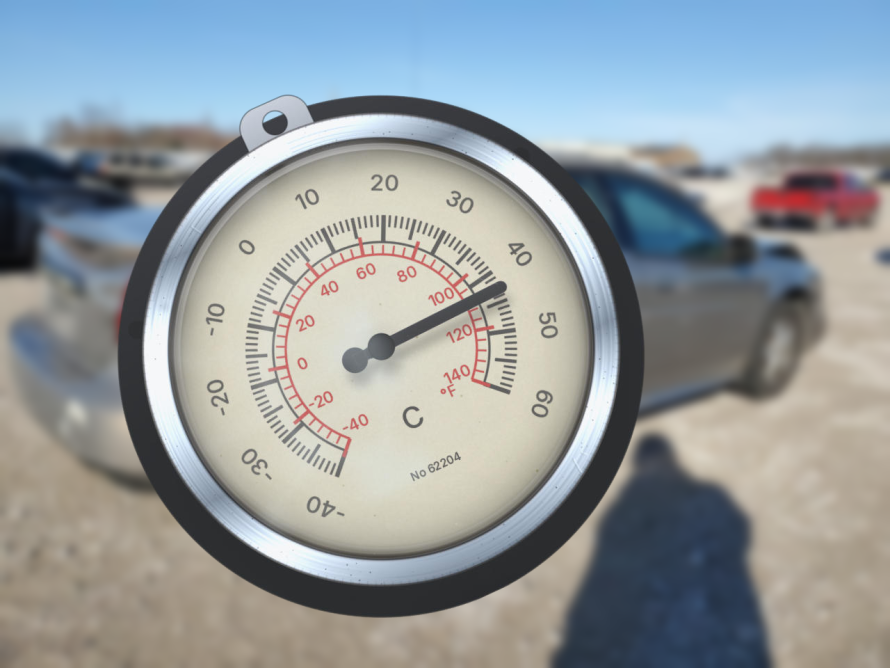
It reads 43; °C
